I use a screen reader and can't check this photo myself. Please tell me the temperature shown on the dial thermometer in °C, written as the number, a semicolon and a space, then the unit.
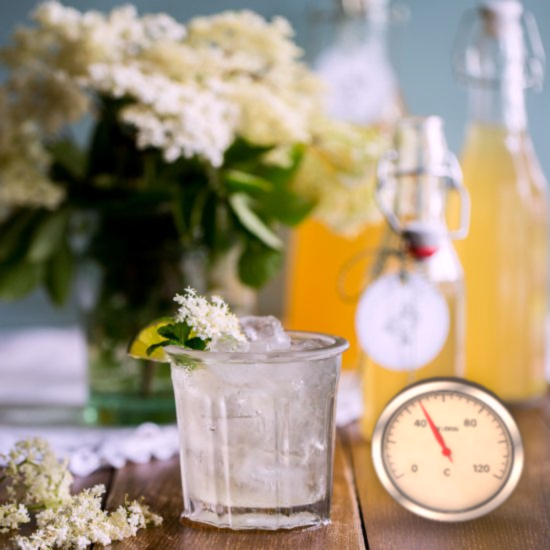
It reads 48; °C
